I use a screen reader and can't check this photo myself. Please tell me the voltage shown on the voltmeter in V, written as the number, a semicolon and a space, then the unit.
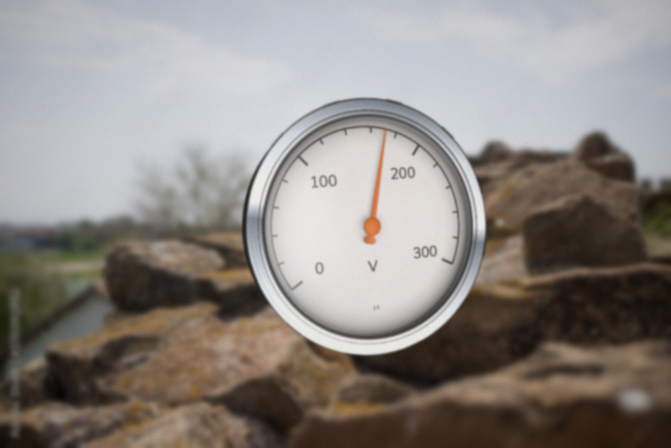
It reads 170; V
